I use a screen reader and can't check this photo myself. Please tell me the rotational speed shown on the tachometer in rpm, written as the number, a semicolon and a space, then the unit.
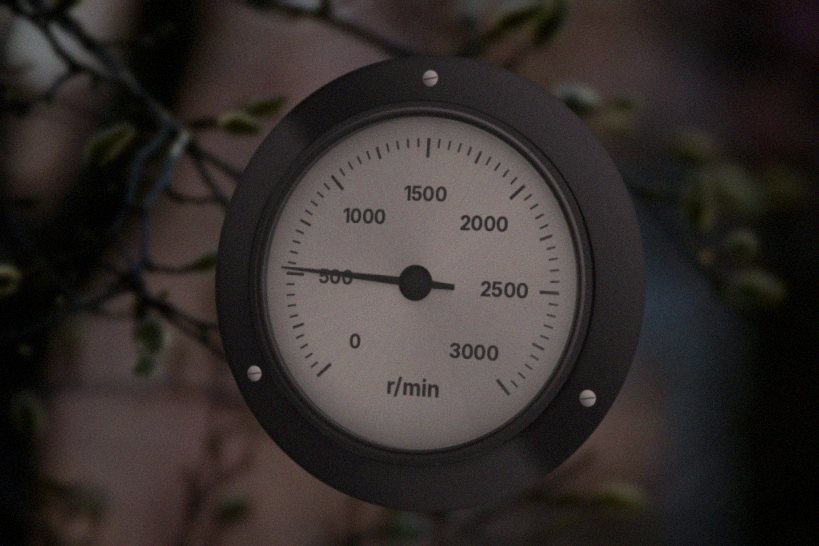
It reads 525; rpm
